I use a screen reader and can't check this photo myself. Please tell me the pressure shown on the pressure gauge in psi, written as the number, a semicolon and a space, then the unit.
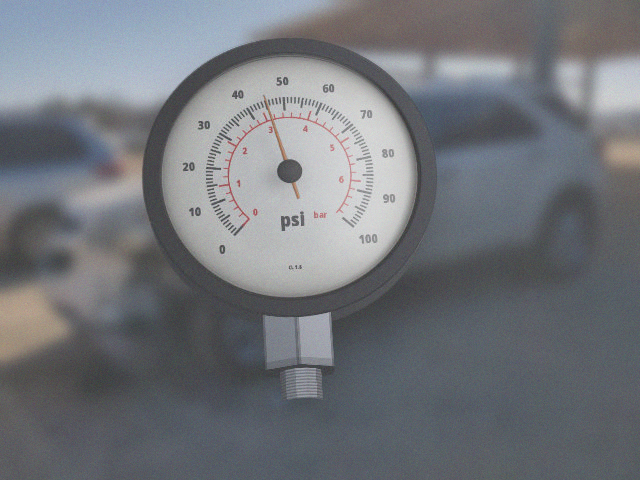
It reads 45; psi
